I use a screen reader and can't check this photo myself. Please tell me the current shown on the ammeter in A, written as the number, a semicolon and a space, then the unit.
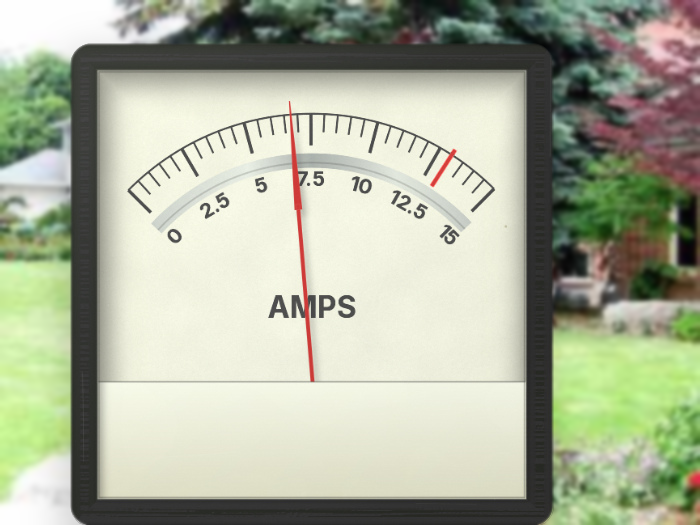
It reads 6.75; A
